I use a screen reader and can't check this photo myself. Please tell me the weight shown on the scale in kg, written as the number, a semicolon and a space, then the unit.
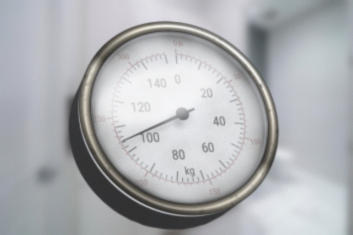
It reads 104; kg
